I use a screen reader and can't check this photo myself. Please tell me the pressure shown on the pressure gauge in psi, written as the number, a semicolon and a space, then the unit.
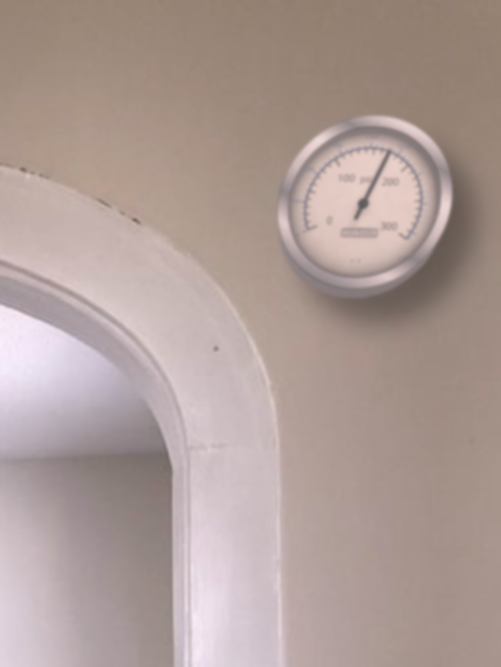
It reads 170; psi
